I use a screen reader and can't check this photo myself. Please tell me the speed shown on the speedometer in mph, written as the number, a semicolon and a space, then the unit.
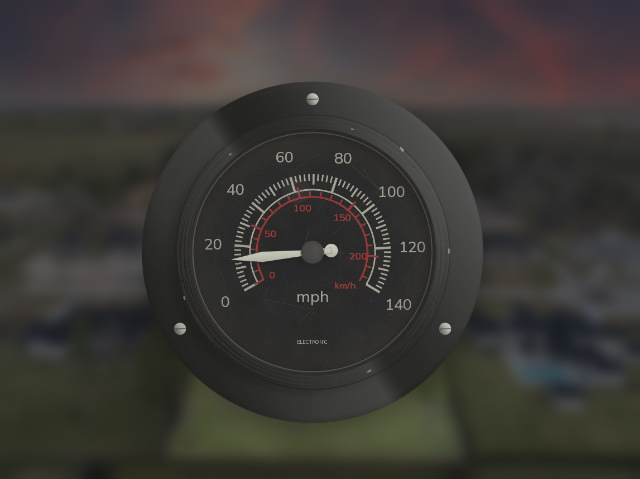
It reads 14; mph
